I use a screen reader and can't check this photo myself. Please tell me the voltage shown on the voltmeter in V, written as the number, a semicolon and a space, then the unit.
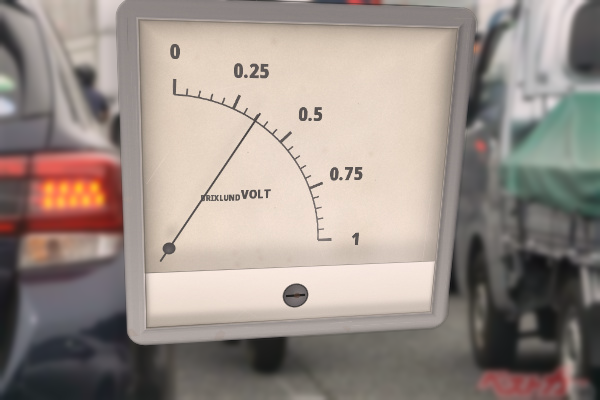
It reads 0.35; V
